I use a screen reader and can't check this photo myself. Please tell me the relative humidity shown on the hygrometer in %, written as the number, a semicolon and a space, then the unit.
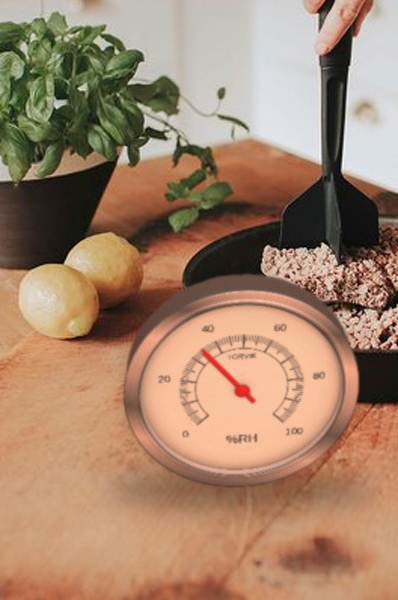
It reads 35; %
